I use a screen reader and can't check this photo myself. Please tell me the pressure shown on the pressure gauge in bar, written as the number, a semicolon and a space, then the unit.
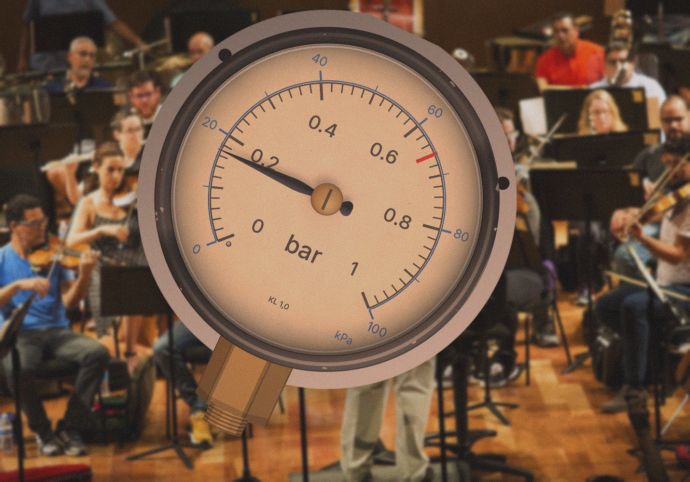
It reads 0.17; bar
